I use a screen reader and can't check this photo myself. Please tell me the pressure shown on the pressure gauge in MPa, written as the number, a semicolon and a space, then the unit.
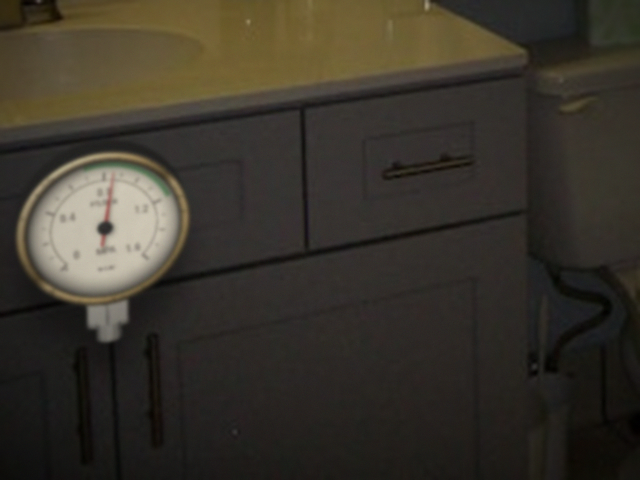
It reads 0.85; MPa
